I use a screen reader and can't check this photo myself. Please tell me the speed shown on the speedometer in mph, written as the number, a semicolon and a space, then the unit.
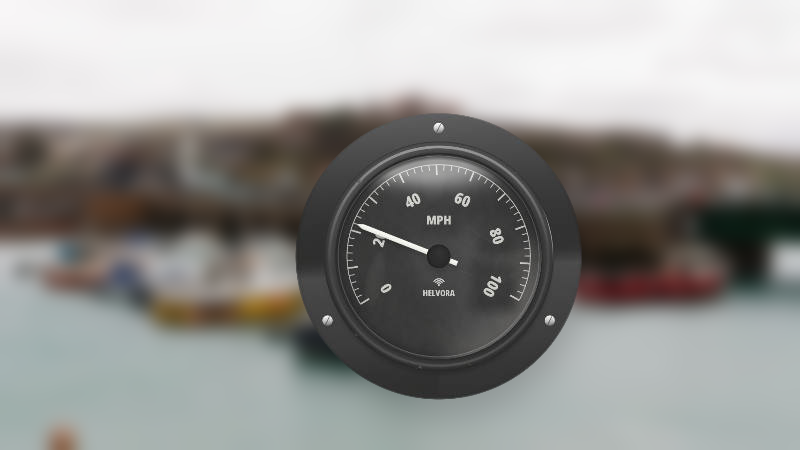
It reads 22; mph
